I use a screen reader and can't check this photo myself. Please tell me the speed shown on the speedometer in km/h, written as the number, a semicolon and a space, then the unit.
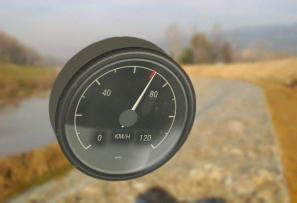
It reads 70; km/h
